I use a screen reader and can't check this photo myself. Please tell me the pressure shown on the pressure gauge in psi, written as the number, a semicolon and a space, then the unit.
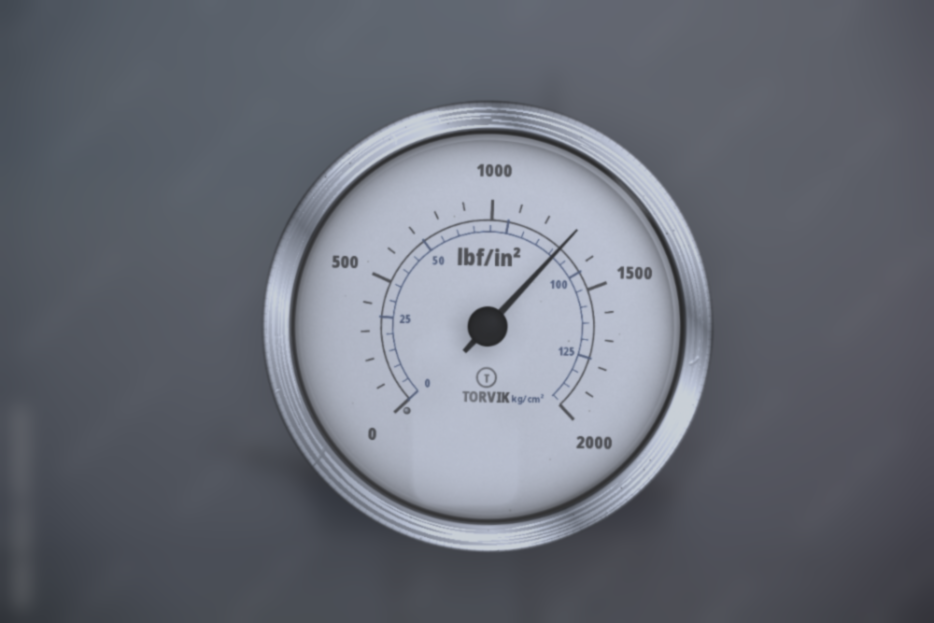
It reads 1300; psi
